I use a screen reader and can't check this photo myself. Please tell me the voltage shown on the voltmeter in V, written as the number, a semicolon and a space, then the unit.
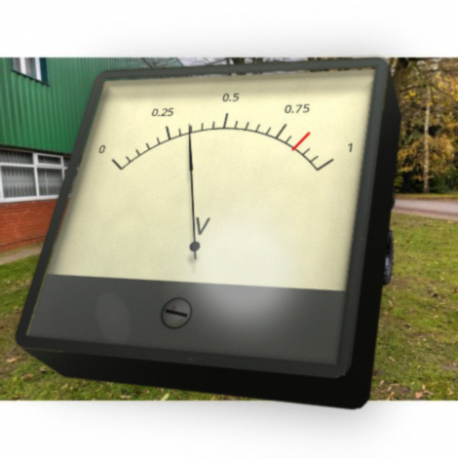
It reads 0.35; V
